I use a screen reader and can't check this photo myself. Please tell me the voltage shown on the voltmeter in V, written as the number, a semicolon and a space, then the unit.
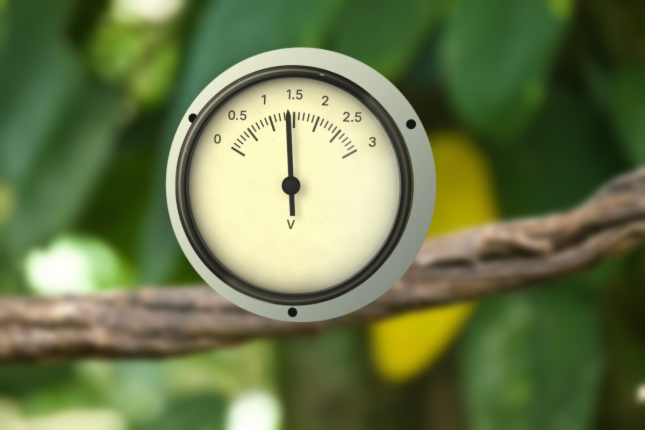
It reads 1.4; V
